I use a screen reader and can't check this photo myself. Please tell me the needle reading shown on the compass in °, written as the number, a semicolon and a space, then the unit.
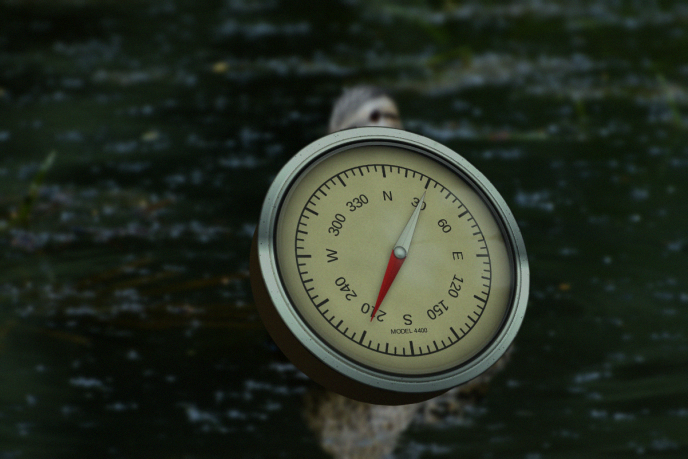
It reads 210; °
